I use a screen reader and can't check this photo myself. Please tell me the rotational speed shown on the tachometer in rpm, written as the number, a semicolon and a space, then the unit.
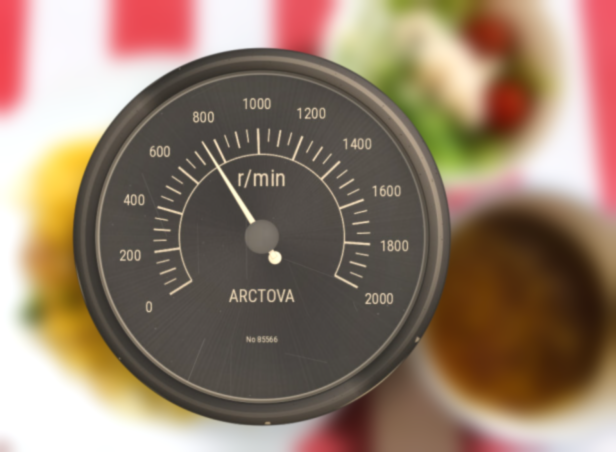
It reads 750; rpm
